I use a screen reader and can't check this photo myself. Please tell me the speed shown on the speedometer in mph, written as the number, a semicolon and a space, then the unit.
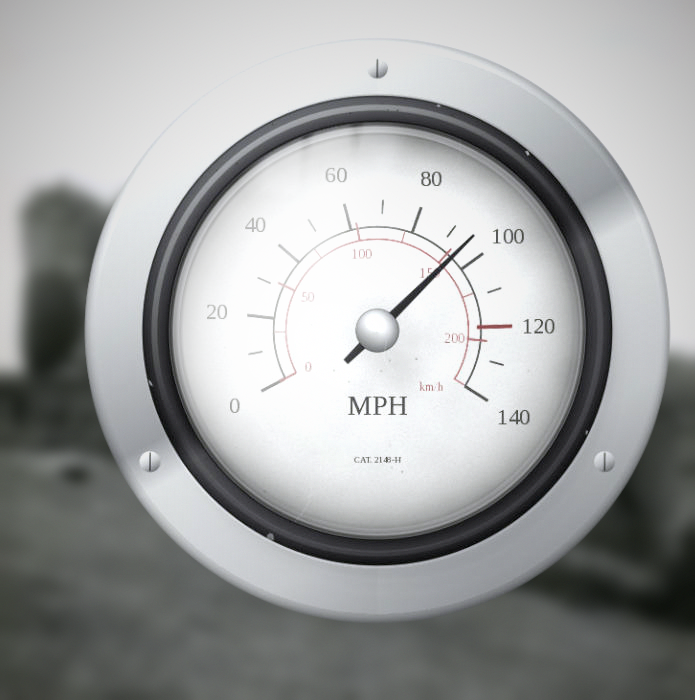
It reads 95; mph
